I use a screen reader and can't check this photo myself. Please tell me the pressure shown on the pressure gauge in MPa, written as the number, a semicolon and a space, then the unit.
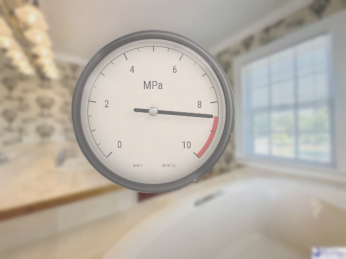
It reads 8.5; MPa
